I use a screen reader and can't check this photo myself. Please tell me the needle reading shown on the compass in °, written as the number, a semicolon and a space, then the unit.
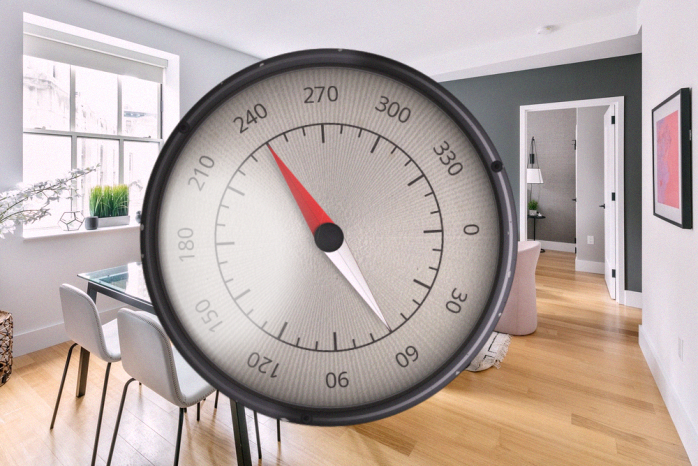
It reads 240; °
